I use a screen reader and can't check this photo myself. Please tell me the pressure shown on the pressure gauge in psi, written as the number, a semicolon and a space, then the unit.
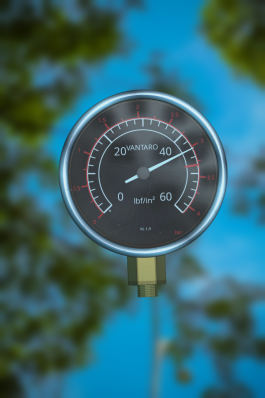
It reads 44; psi
